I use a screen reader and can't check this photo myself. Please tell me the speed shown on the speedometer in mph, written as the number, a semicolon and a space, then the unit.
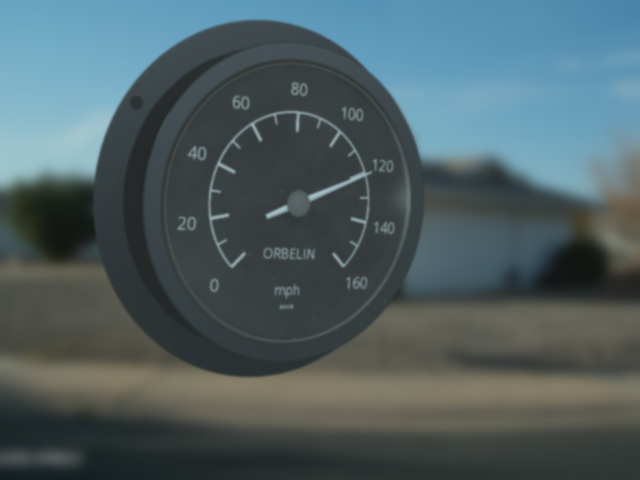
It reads 120; mph
